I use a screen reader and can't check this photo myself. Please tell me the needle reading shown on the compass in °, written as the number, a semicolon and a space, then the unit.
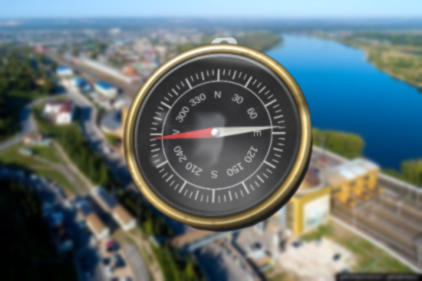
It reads 265; °
